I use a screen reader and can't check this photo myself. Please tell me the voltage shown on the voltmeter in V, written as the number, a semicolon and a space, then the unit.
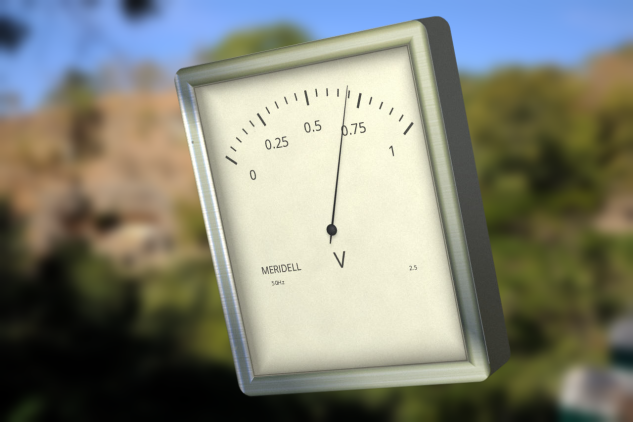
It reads 0.7; V
